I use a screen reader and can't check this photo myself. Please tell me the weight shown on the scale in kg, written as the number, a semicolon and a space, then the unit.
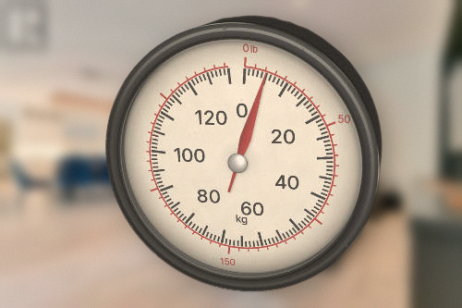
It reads 5; kg
